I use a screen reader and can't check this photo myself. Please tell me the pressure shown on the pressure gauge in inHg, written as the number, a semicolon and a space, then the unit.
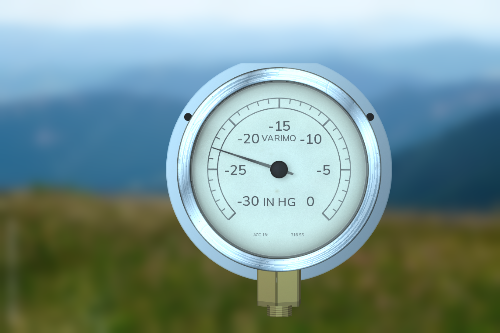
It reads -23; inHg
